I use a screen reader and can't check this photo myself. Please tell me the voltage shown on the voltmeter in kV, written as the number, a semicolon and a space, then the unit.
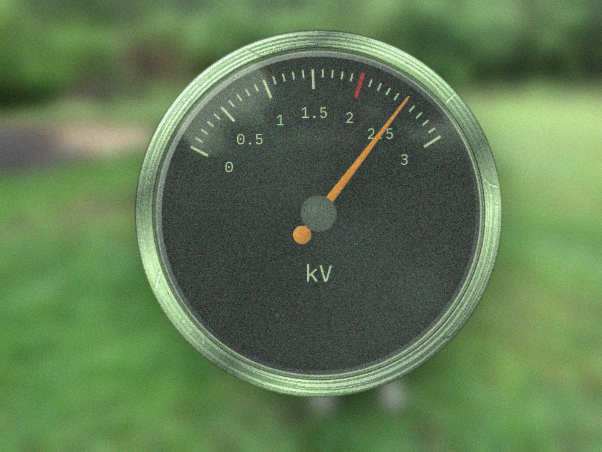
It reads 2.5; kV
